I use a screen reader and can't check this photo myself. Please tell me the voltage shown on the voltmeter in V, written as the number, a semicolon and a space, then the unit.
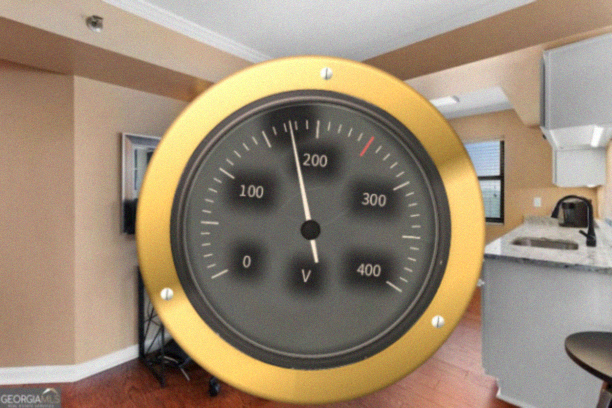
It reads 175; V
